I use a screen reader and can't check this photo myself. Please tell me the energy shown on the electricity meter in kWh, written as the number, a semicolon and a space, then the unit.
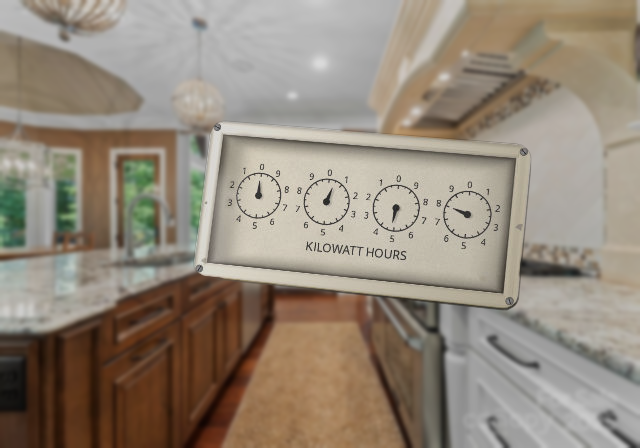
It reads 48; kWh
